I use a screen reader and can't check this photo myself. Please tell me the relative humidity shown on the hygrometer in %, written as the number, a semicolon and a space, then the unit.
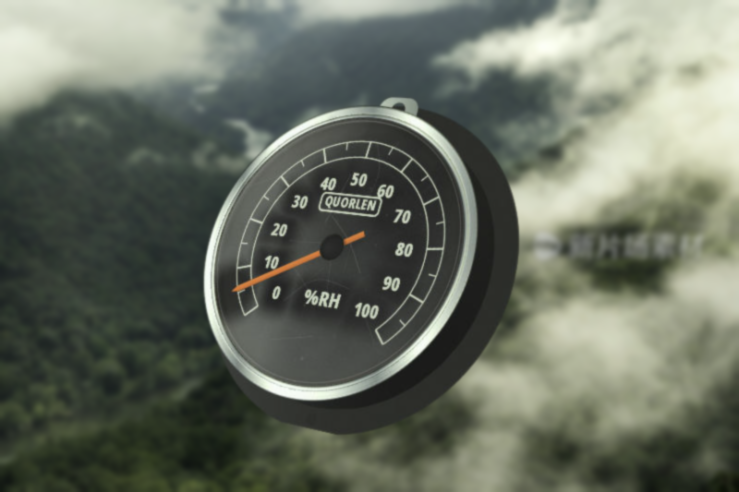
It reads 5; %
